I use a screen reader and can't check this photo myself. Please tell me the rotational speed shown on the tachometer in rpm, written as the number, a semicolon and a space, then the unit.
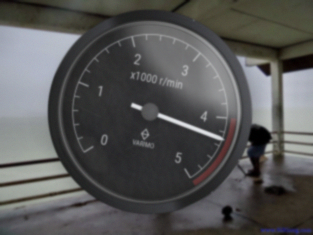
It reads 4300; rpm
